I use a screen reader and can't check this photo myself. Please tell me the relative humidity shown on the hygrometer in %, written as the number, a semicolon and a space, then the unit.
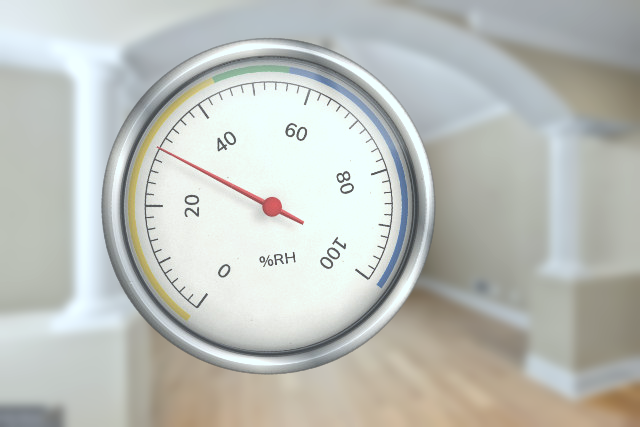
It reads 30; %
